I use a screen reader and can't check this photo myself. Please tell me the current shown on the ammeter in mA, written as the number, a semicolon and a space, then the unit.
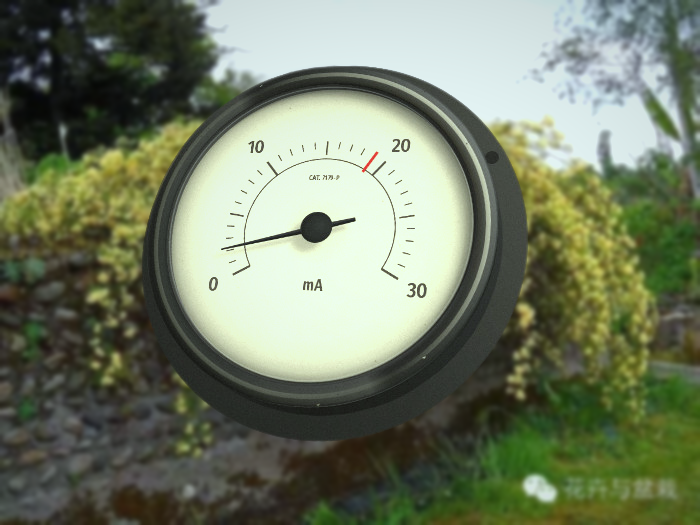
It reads 2; mA
